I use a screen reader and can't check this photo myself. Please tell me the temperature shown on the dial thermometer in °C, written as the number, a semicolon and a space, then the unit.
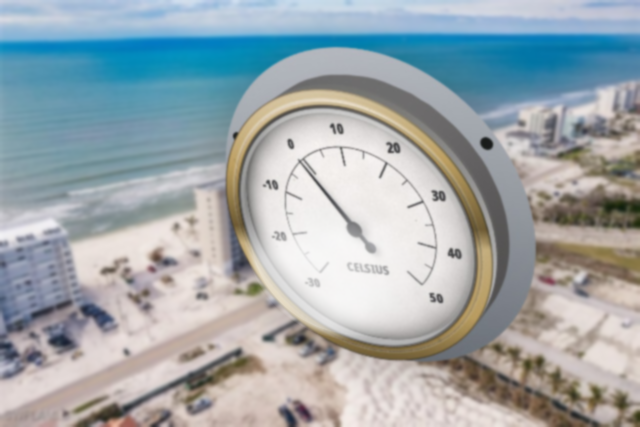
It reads 0; °C
